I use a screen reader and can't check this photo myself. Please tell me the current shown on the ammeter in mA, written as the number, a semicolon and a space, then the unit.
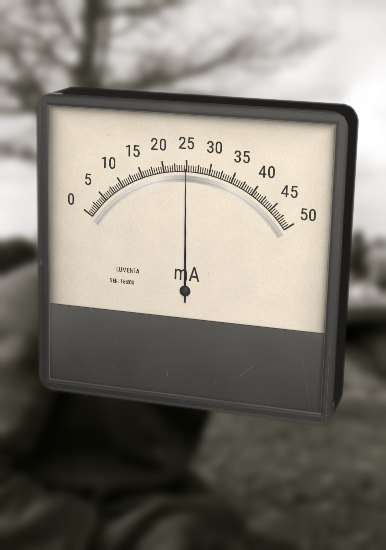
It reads 25; mA
